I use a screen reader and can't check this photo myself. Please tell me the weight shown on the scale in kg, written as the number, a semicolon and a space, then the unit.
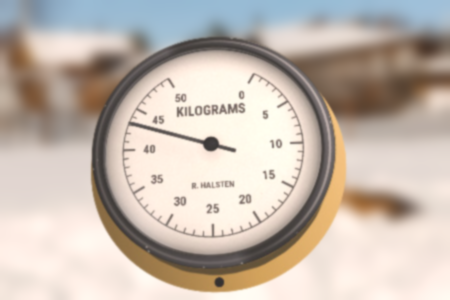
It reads 43; kg
